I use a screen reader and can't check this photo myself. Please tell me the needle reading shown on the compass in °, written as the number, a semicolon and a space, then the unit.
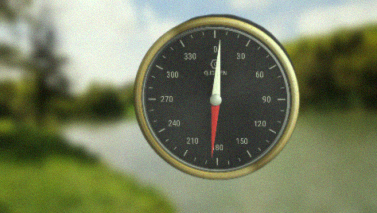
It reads 185; °
